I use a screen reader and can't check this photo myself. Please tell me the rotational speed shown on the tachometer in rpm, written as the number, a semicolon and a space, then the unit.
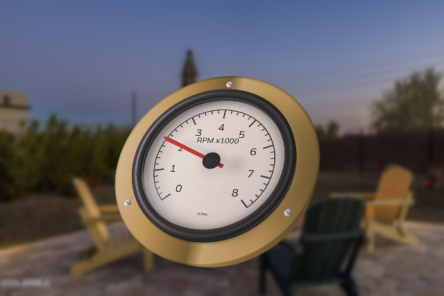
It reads 2000; rpm
